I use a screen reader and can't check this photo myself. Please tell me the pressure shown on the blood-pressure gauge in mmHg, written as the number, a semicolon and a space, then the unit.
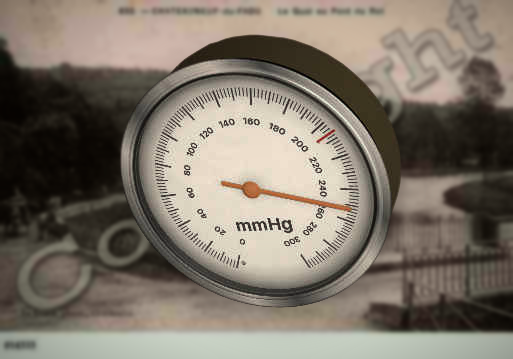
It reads 250; mmHg
